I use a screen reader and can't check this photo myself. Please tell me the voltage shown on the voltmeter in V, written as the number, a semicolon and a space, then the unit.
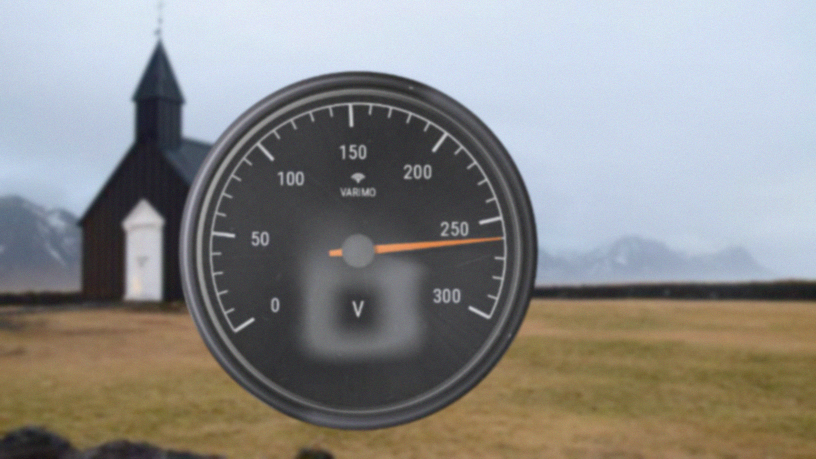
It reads 260; V
